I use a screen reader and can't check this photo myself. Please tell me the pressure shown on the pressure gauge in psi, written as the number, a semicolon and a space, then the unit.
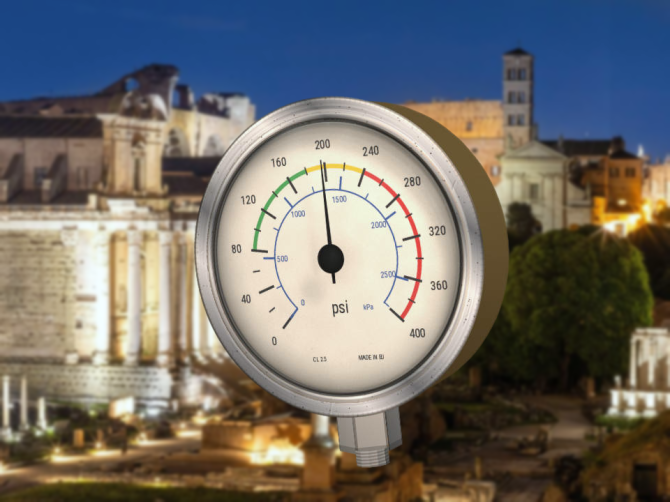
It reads 200; psi
